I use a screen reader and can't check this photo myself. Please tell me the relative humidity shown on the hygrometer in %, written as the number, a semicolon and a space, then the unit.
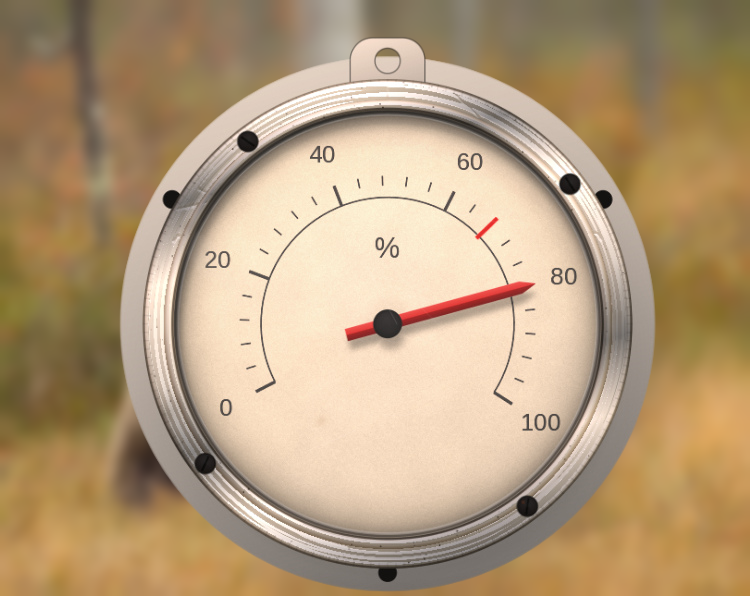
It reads 80; %
